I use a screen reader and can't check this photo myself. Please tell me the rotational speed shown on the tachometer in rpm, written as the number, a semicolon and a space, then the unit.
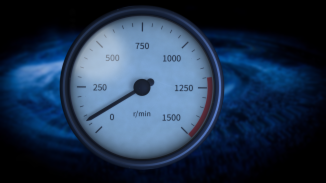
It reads 75; rpm
